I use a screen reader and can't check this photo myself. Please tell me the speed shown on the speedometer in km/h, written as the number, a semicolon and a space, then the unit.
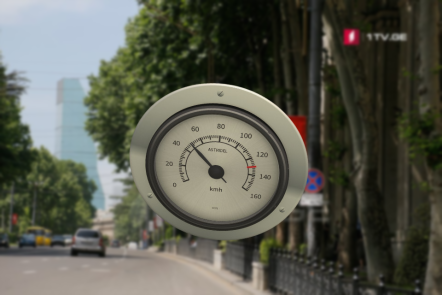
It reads 50; km/h
